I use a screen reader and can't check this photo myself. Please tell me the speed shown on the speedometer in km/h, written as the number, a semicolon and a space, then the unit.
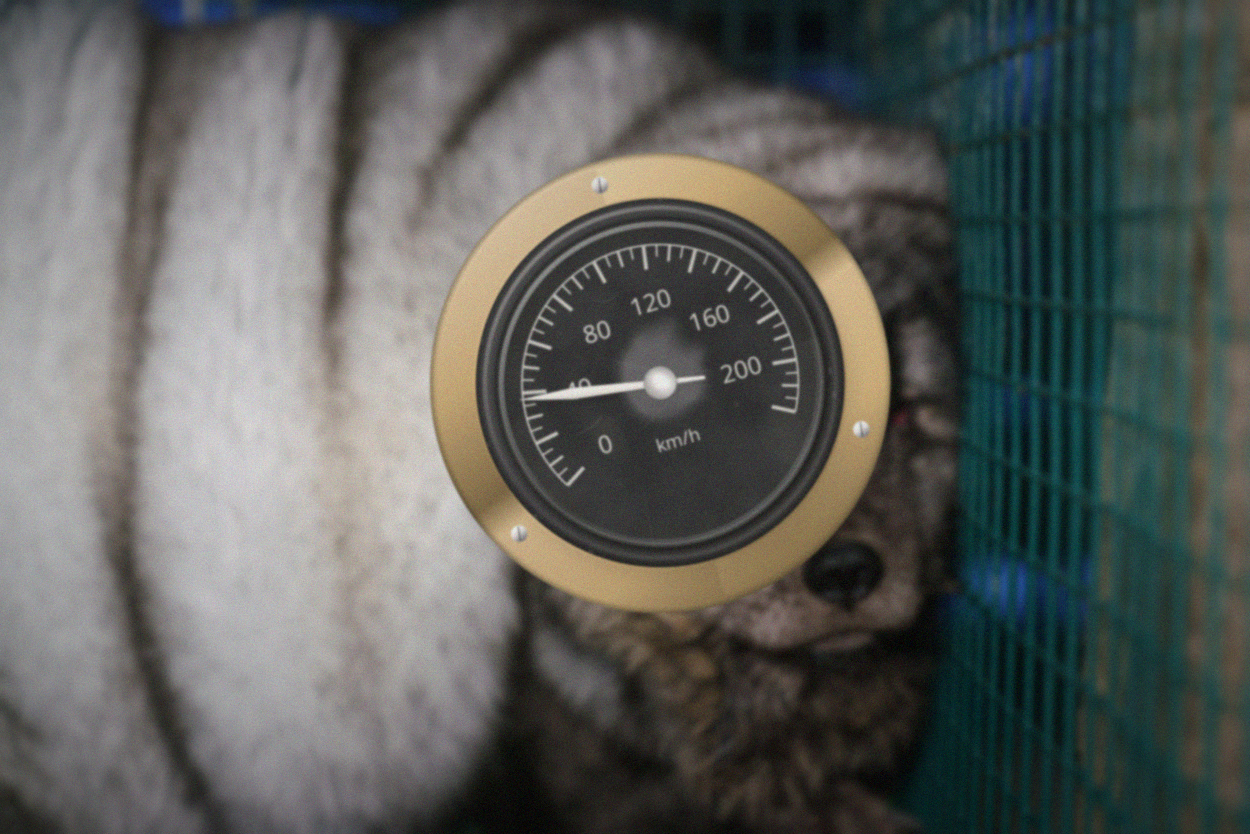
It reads 37.5; km/h
